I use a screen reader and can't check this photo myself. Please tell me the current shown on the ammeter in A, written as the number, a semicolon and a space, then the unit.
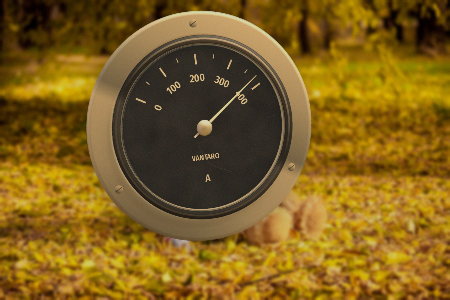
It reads 375; A
